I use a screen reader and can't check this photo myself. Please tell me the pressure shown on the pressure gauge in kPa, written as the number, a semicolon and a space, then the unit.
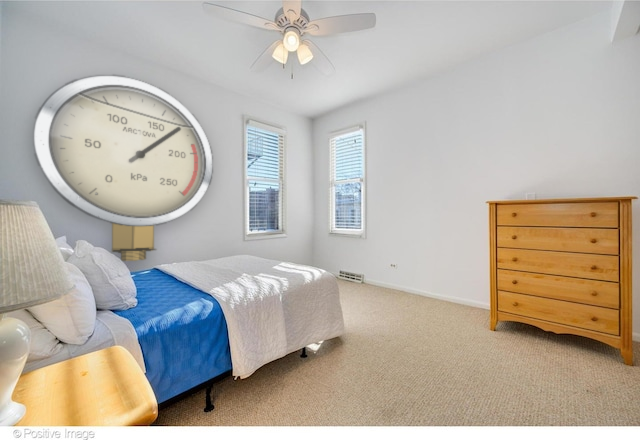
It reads 170; kPa
